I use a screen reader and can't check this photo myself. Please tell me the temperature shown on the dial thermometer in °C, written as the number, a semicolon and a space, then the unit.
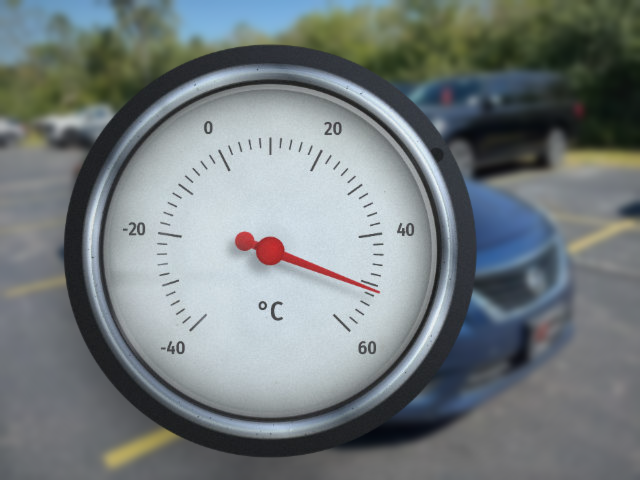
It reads 51; °C
